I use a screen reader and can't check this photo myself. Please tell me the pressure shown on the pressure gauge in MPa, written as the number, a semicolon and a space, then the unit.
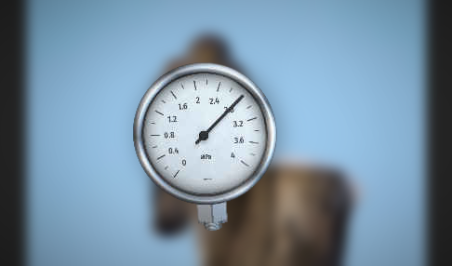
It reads 2.8; MPa
